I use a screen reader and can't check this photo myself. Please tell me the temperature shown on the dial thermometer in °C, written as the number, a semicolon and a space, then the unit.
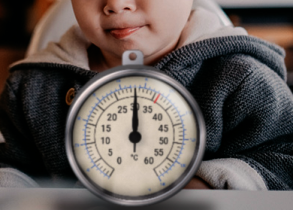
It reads 30; °C
